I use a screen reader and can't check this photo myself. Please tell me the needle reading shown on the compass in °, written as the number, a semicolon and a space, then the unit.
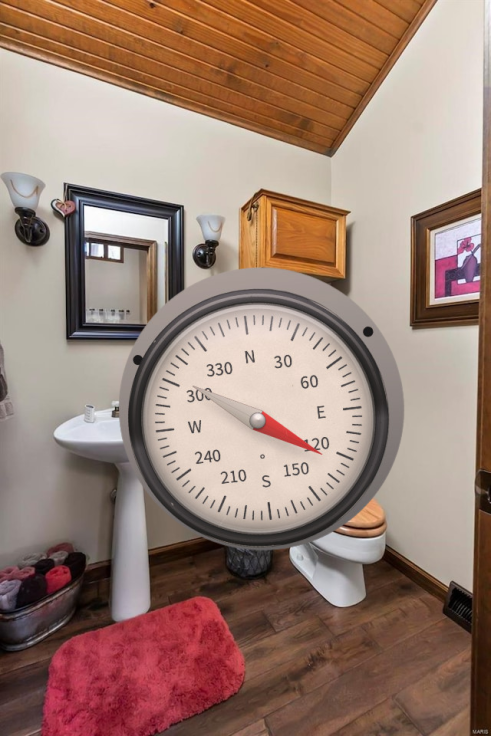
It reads 125; °
